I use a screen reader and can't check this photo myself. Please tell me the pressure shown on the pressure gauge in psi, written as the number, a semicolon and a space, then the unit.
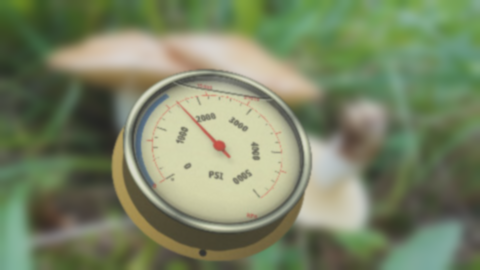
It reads 1600; psi
